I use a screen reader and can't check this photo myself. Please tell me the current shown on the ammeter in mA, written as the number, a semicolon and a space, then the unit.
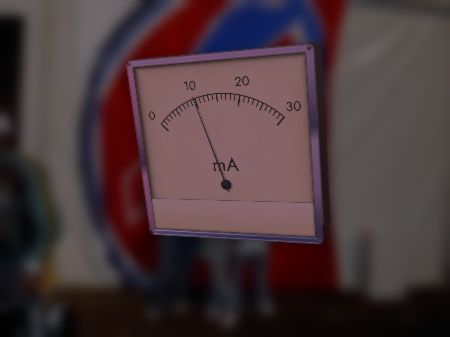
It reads 10; mA
